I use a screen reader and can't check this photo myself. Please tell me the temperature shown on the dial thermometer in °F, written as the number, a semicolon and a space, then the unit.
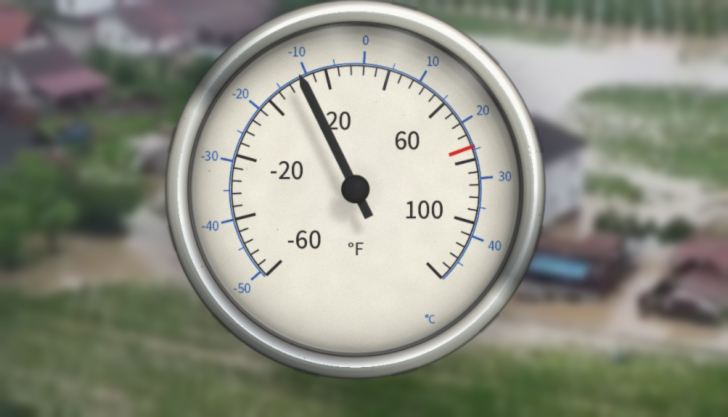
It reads 12; °F
